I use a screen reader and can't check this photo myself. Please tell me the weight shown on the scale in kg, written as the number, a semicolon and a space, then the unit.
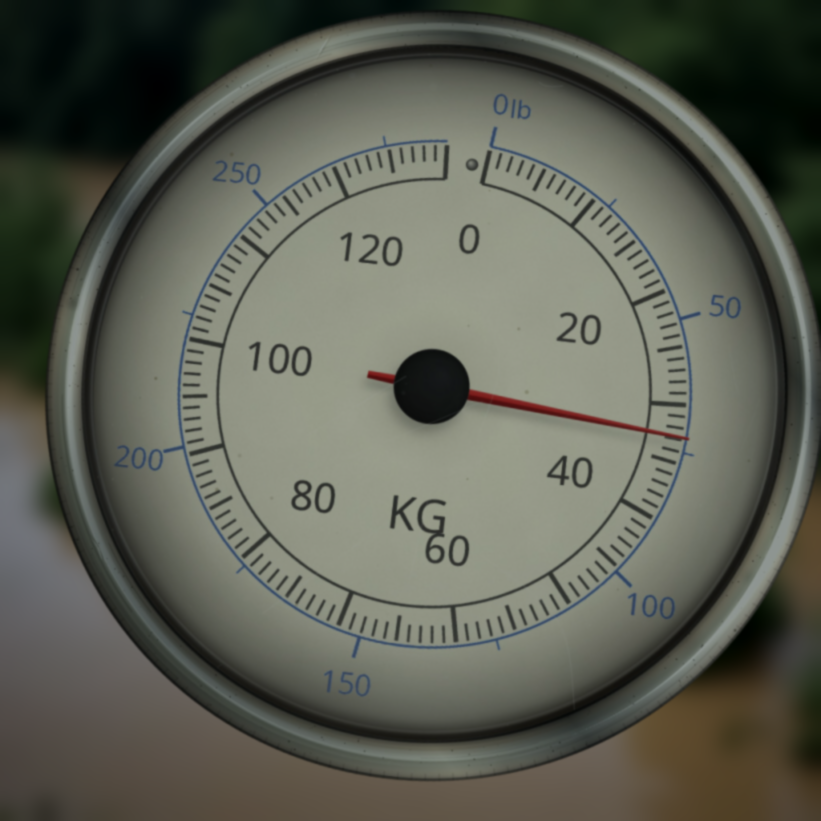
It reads 33; kg
